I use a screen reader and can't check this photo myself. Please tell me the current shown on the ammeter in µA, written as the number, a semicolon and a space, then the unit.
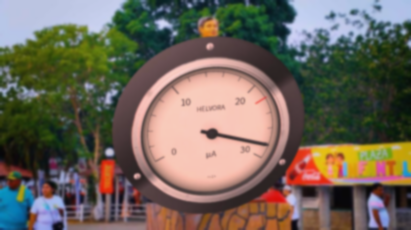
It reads 28; µA
